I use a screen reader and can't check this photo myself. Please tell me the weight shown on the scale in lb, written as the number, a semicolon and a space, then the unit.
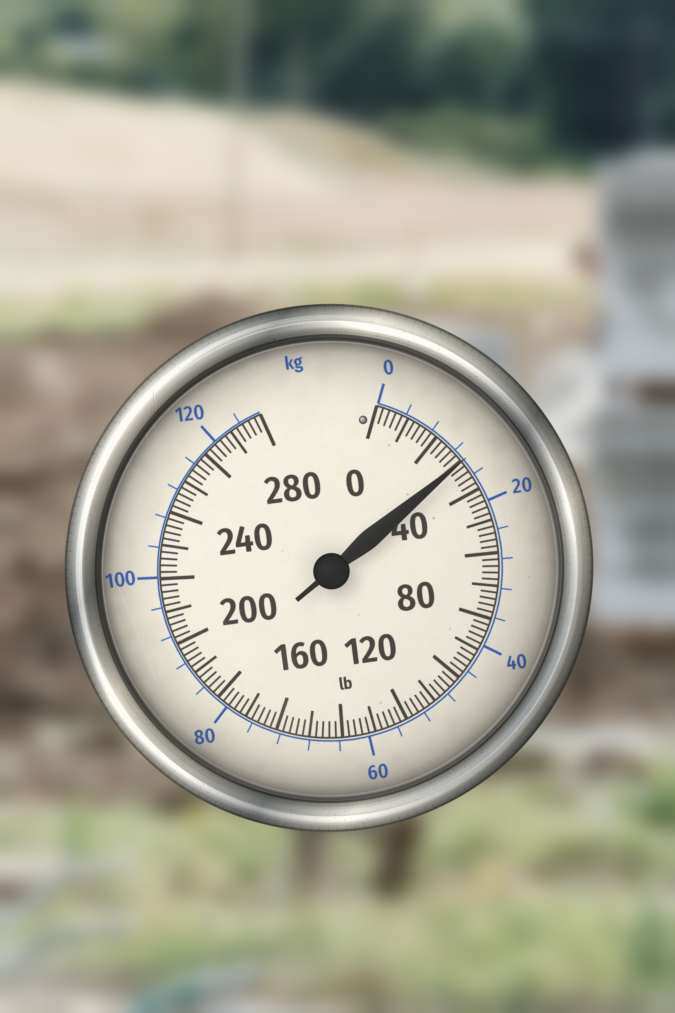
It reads 30; lb
